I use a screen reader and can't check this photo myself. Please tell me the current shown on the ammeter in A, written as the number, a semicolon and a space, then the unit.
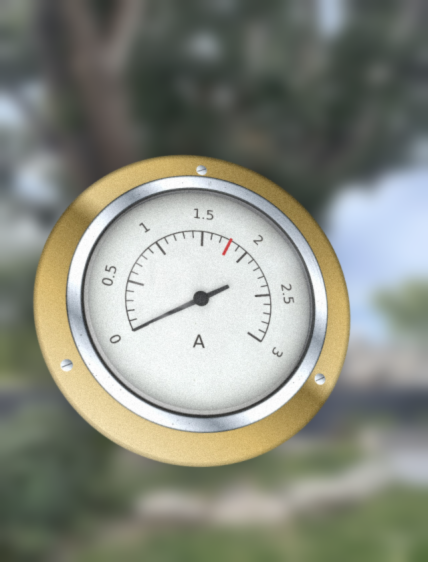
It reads 0; A
